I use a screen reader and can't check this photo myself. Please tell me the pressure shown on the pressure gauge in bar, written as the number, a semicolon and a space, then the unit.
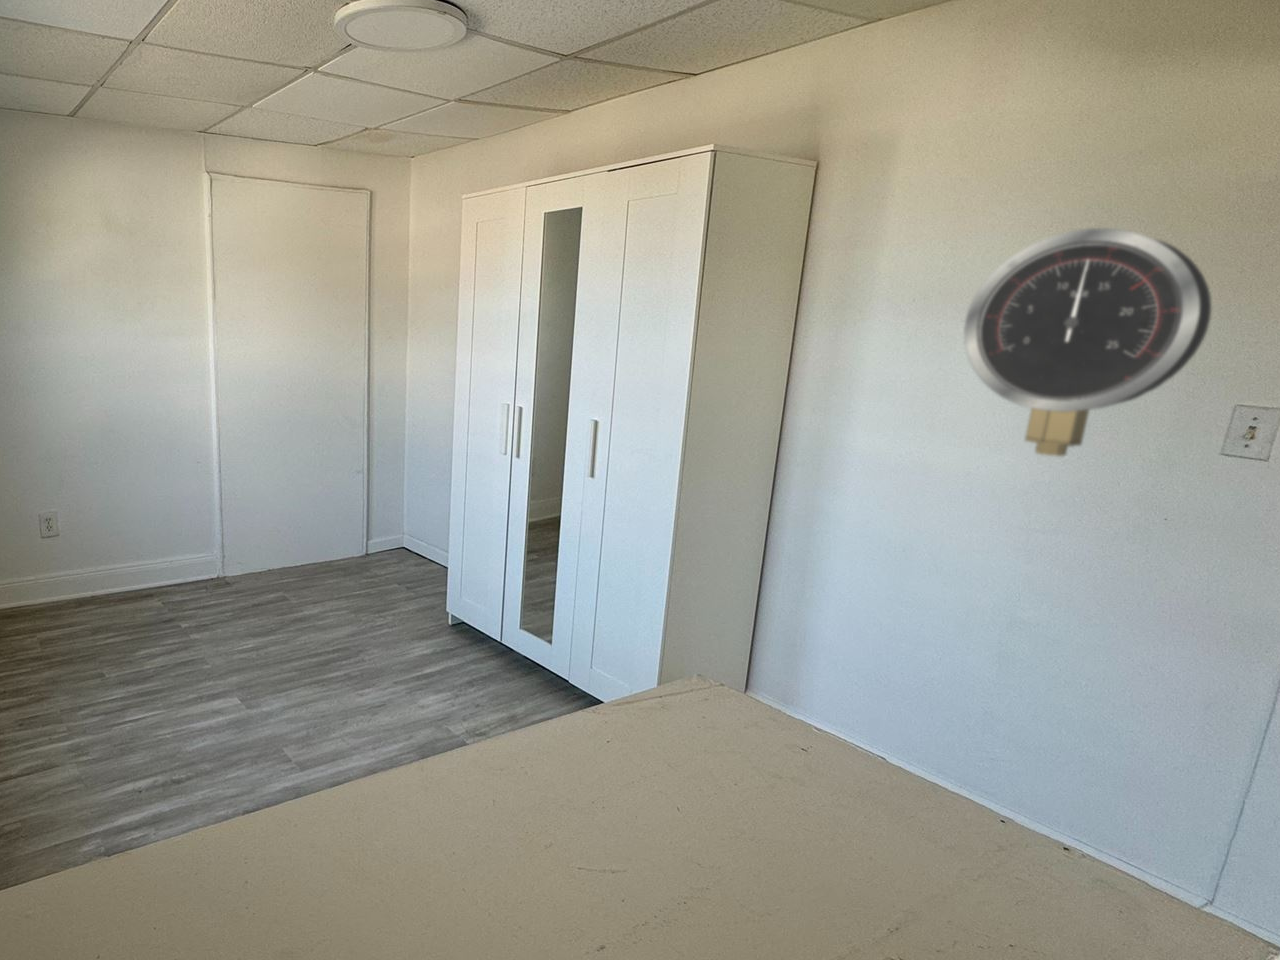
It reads 12.5; bar
